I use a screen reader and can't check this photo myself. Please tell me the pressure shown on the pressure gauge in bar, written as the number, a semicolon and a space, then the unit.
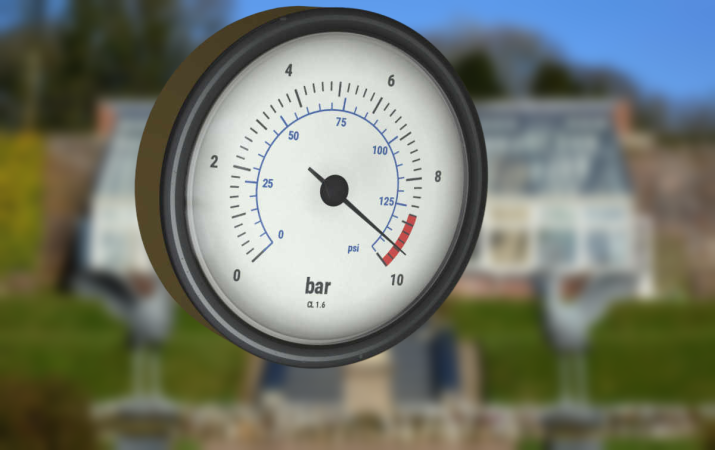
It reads 9.6; bar
